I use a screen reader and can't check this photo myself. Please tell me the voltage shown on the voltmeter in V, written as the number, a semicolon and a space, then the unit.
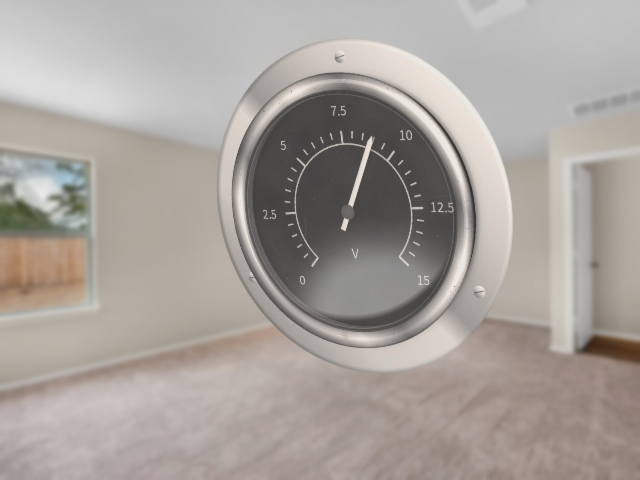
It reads 9; V
